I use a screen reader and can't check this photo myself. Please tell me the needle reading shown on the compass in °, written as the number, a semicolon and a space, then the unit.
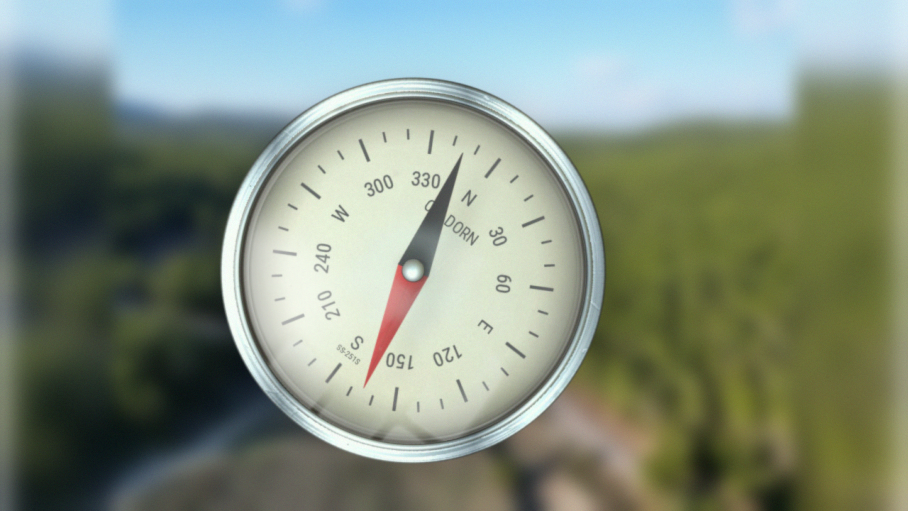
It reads 165; °
